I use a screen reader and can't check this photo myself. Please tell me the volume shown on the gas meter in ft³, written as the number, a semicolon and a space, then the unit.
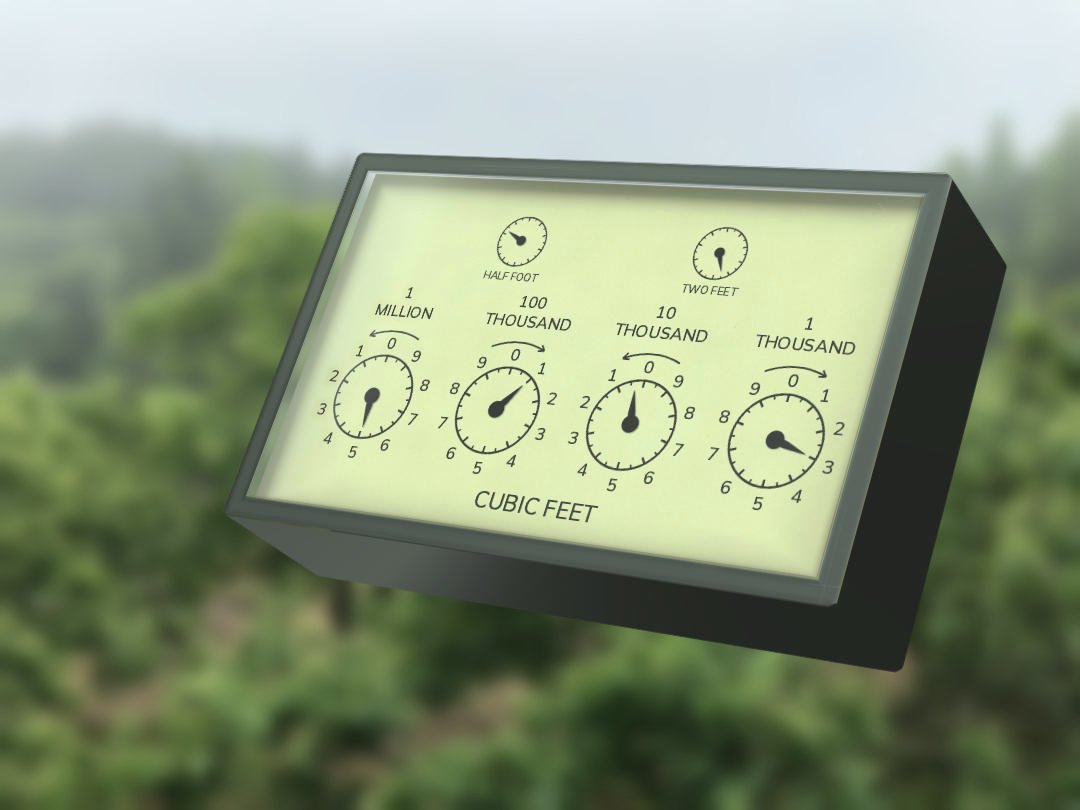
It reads 510300; ft³
